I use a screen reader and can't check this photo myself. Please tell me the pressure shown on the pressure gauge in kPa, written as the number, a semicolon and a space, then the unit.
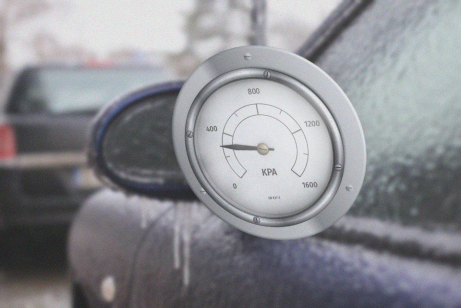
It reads 300; kPa
